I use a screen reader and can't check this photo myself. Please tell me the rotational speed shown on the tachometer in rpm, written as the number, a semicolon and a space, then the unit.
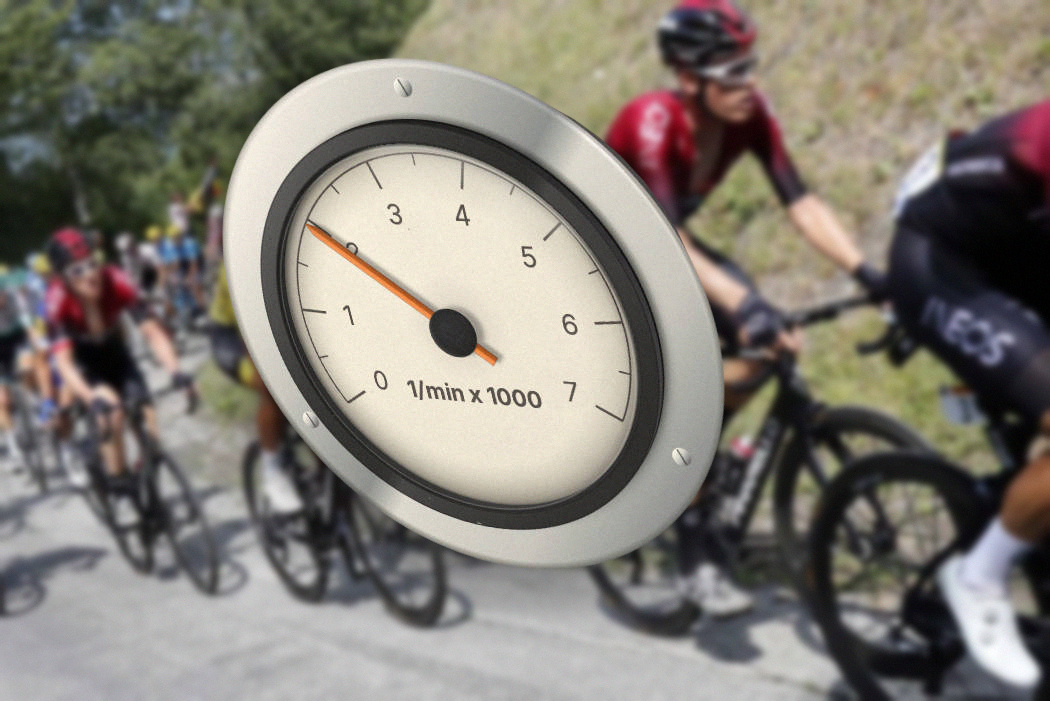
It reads 2000; rpm
